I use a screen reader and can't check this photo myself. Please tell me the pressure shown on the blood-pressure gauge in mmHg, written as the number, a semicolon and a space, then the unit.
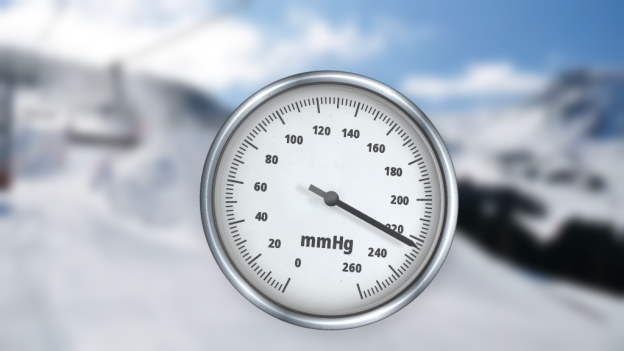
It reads 224; mmHg
